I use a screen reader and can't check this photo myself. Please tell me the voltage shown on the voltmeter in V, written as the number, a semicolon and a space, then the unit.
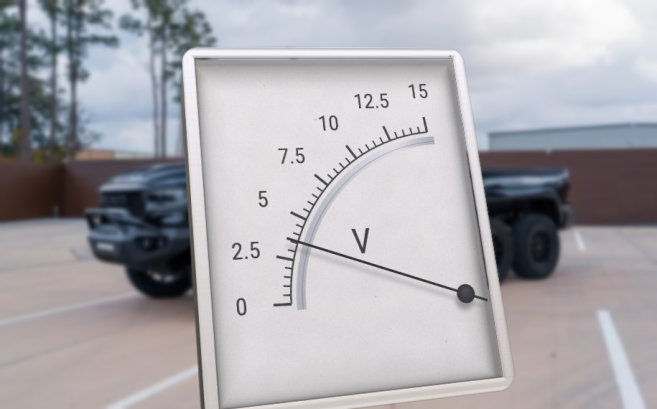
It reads 3.5; V
